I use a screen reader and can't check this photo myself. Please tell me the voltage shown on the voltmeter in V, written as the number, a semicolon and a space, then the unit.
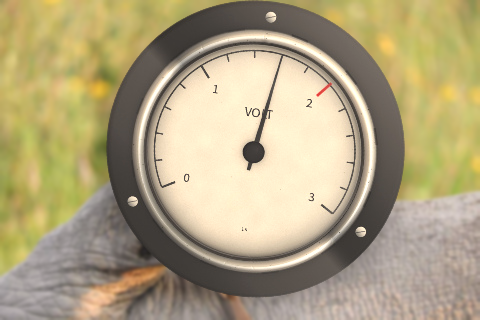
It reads 1.6; V
